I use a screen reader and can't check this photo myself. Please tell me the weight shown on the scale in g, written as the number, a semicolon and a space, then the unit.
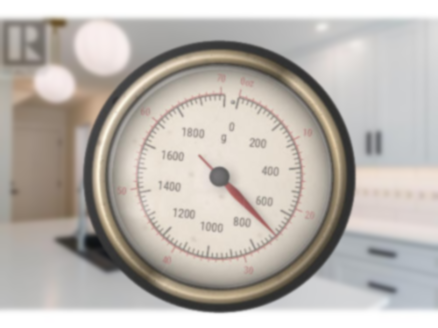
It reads 700; g
